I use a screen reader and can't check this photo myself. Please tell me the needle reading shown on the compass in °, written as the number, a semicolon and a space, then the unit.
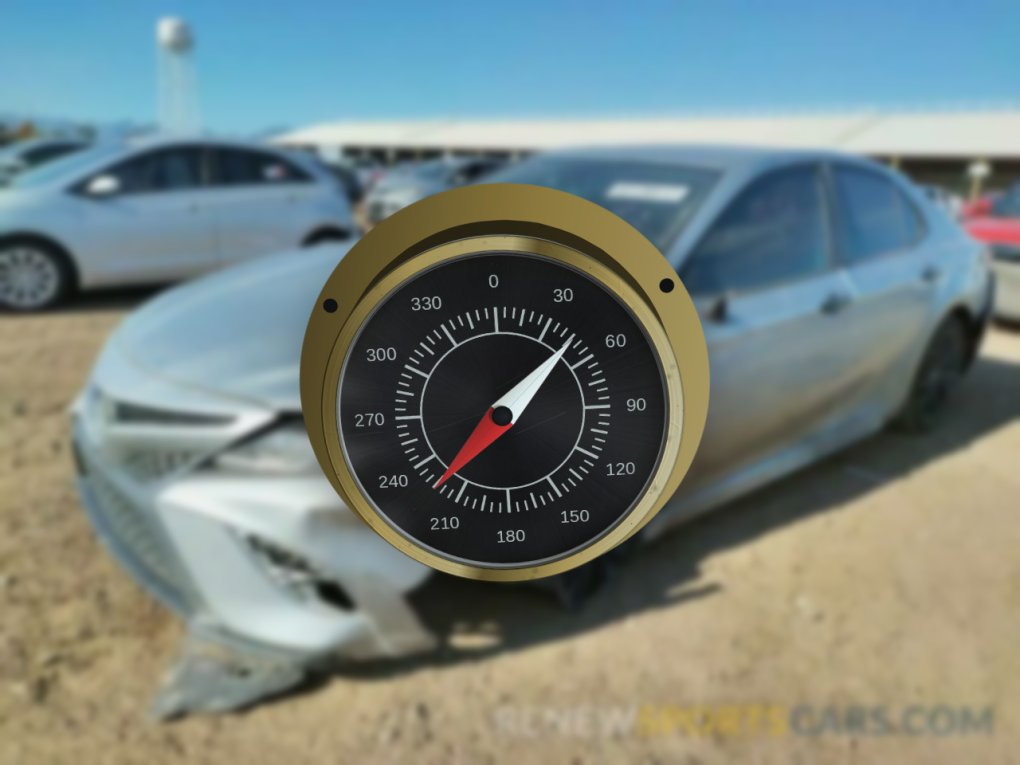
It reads 225; °
